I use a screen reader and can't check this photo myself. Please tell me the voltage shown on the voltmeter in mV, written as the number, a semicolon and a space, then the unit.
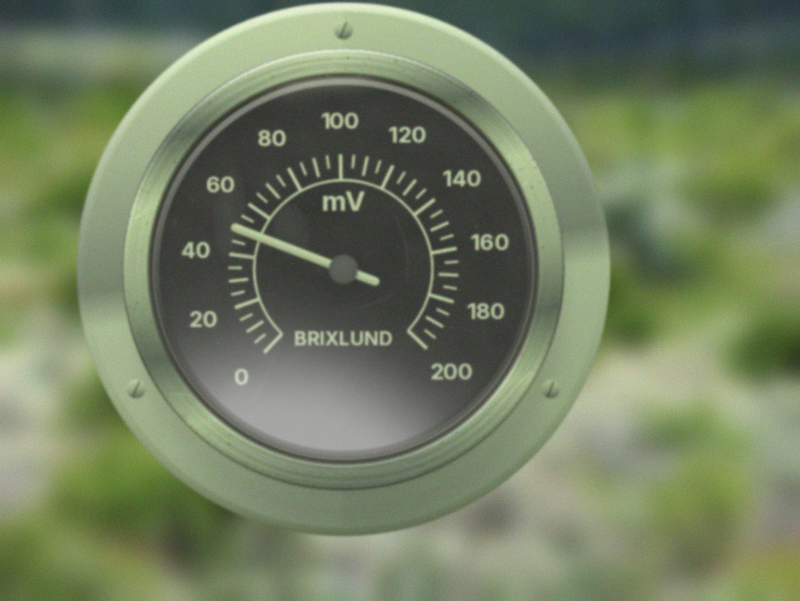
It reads 50; mV
